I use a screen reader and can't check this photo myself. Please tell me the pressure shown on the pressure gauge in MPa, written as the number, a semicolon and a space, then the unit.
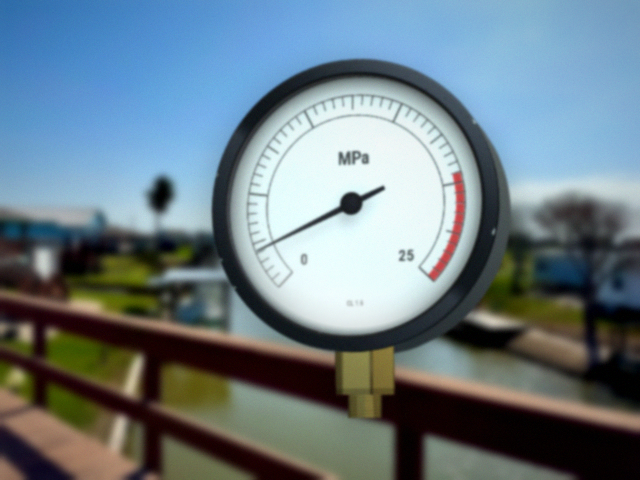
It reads 2; MPa
